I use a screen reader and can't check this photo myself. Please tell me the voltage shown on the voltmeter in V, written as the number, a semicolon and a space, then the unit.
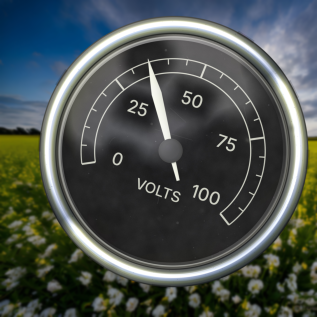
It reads 35; V
